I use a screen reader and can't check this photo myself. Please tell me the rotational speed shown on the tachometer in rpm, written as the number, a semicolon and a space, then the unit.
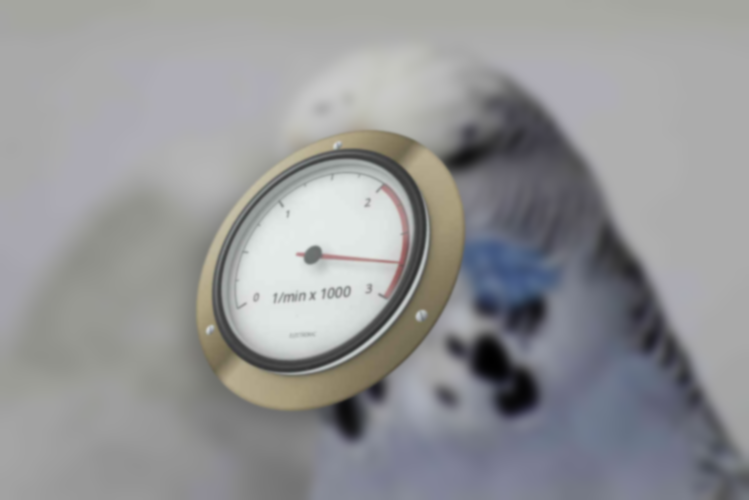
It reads 2750; rpm
